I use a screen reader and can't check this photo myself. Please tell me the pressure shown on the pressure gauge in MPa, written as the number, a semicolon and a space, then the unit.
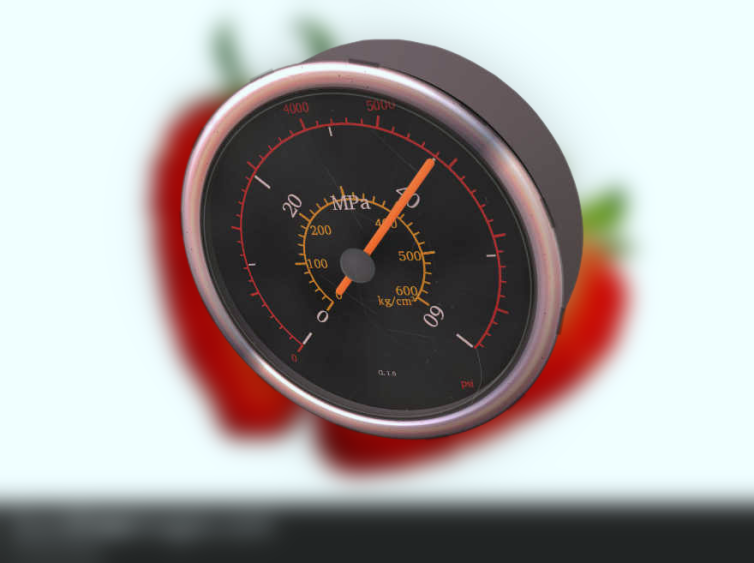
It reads 40; MPa
